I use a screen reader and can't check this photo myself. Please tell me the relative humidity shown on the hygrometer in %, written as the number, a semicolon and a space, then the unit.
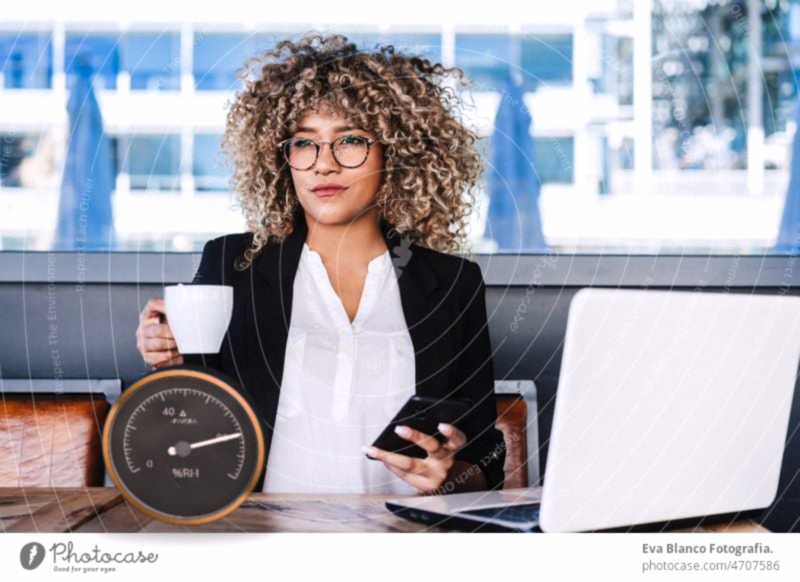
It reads 80; %
